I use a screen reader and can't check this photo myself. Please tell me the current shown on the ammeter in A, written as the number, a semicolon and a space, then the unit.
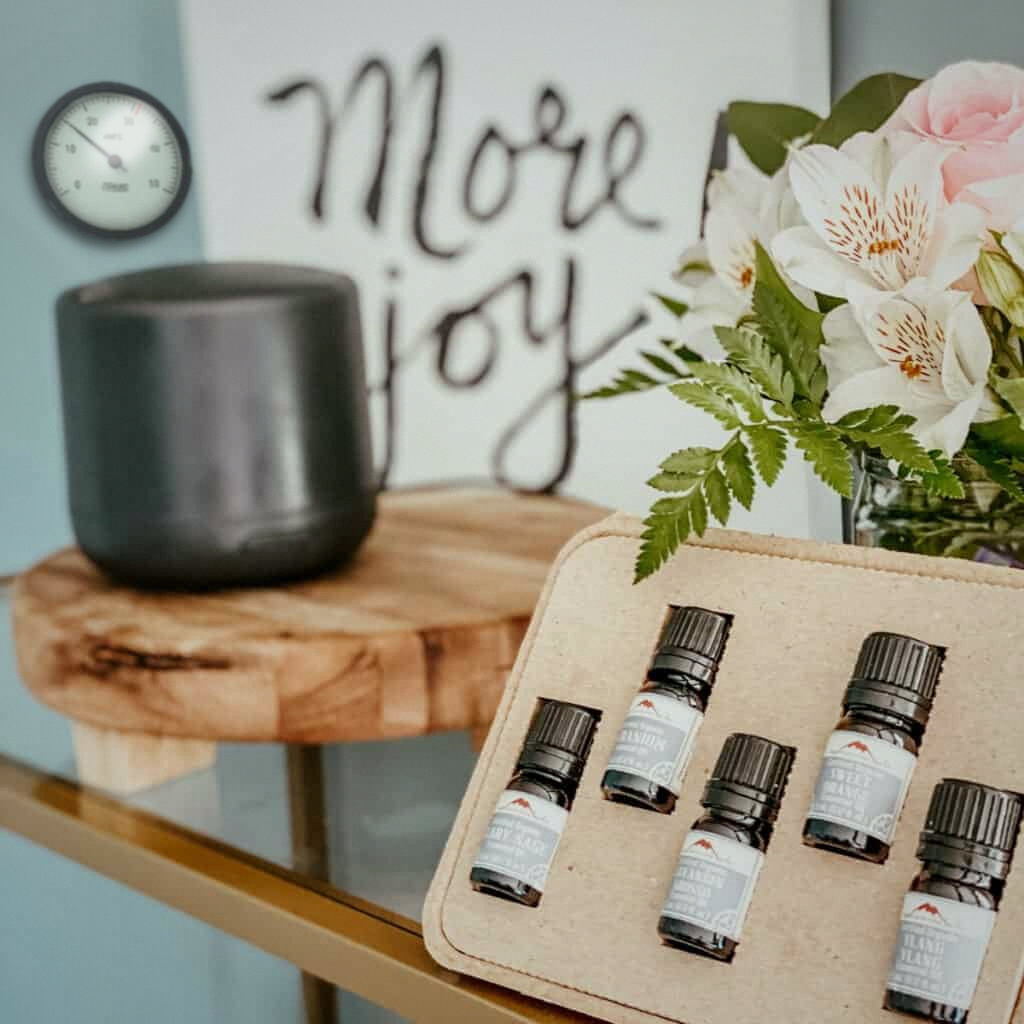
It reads 15; A
